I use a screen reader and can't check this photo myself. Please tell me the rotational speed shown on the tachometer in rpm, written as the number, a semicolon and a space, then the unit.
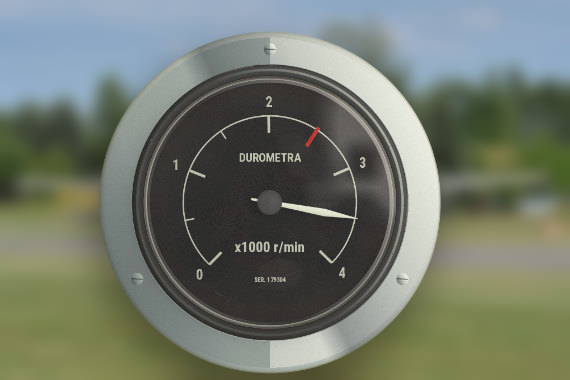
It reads 3500; rpm
